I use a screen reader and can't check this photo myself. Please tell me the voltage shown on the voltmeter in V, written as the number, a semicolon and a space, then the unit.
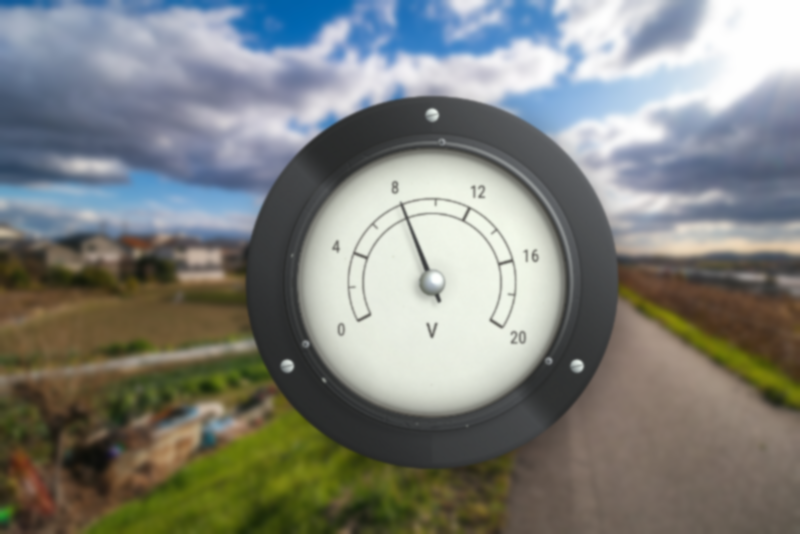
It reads 8; V
